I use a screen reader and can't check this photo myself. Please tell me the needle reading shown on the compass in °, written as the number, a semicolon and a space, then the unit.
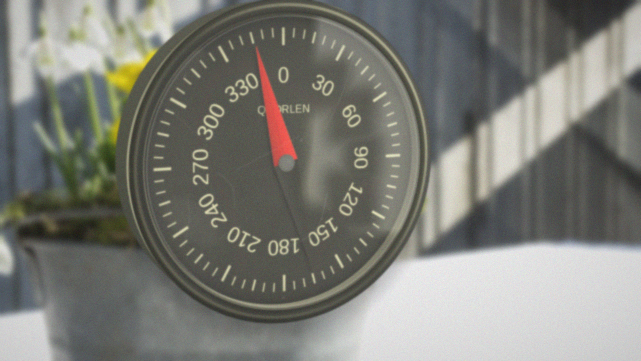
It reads 345; °
